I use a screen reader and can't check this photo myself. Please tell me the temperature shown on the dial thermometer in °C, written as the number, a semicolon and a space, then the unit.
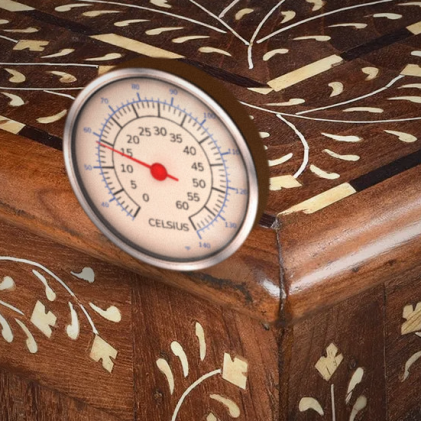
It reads 15; °C
